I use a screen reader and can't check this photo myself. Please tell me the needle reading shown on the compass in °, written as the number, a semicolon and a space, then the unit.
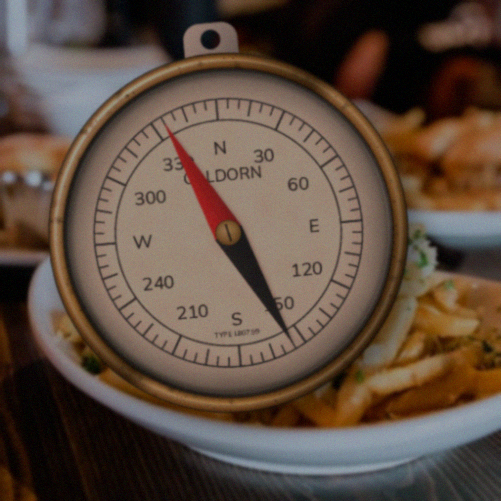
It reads 335; °
